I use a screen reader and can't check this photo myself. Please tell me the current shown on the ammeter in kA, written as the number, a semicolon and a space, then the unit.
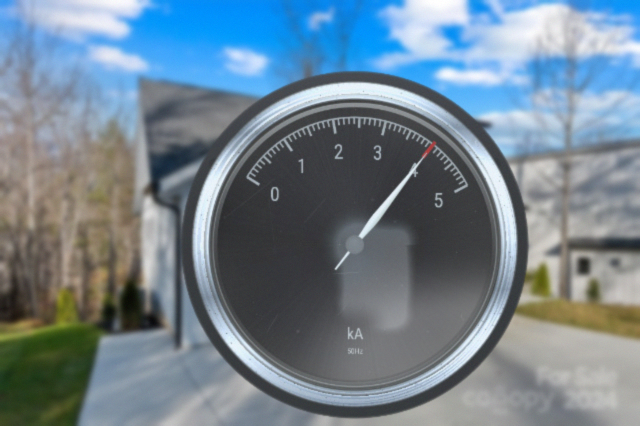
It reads 4; kA
